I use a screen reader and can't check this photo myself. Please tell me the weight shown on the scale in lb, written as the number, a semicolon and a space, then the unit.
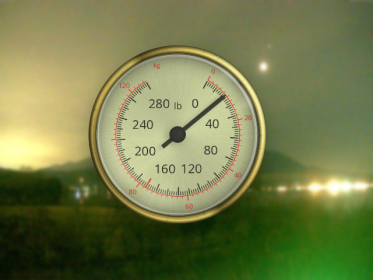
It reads 20; lb
